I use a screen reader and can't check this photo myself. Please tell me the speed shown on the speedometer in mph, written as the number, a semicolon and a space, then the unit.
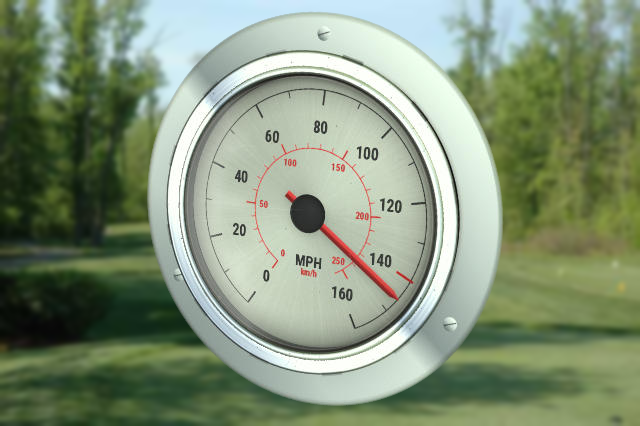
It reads 145; mph
